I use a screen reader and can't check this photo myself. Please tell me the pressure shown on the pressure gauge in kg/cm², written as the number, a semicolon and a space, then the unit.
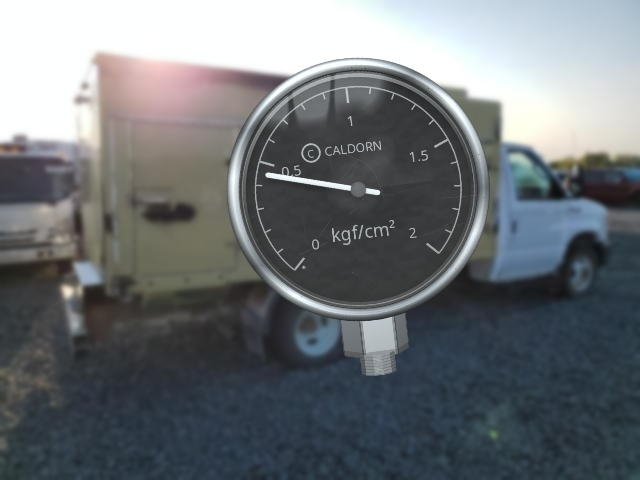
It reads 0.45; kg/cm²
